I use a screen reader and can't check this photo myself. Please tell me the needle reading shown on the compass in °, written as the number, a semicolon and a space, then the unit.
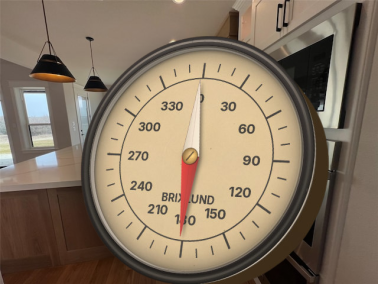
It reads 180; °
